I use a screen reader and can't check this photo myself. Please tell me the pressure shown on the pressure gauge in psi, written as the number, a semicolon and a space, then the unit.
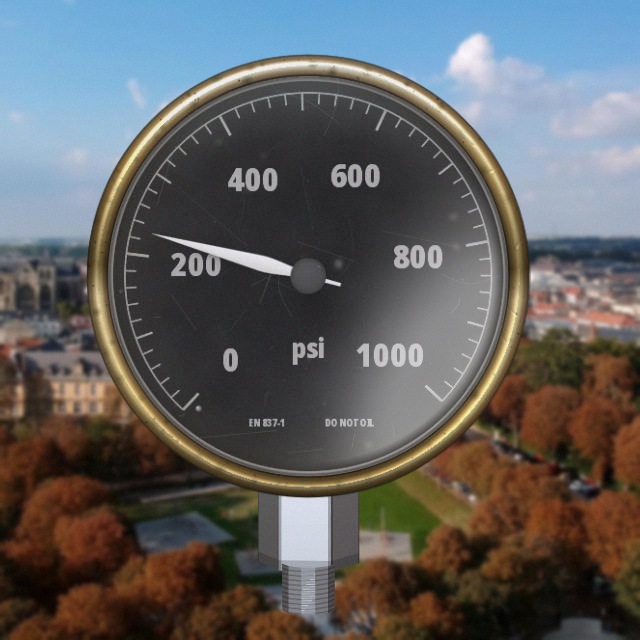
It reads 230; psi
